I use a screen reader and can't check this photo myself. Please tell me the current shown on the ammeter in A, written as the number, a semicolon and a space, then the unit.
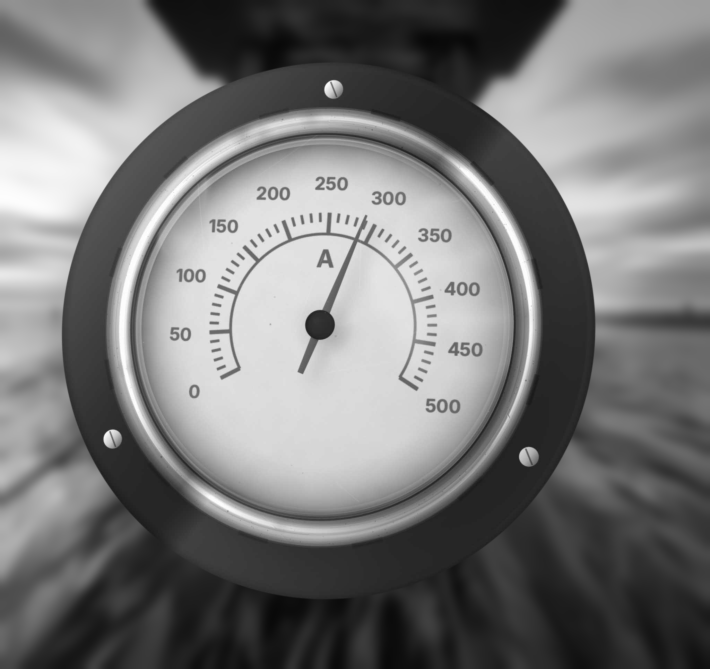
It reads 290; A
